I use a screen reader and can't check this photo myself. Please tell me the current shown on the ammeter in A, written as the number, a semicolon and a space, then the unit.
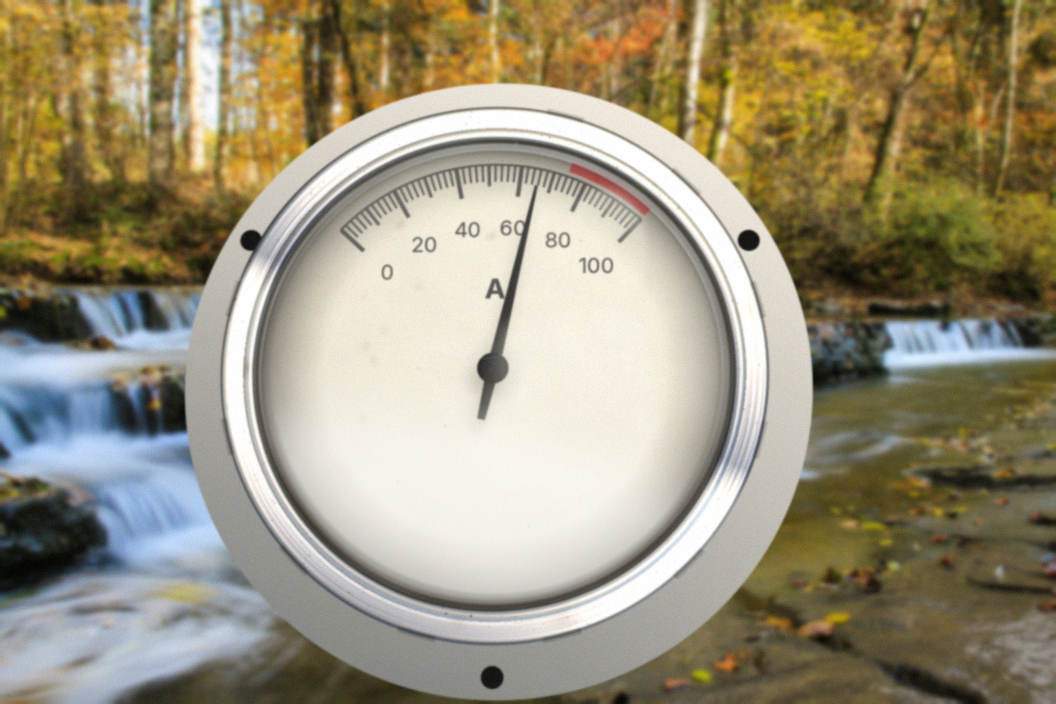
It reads 66; A
